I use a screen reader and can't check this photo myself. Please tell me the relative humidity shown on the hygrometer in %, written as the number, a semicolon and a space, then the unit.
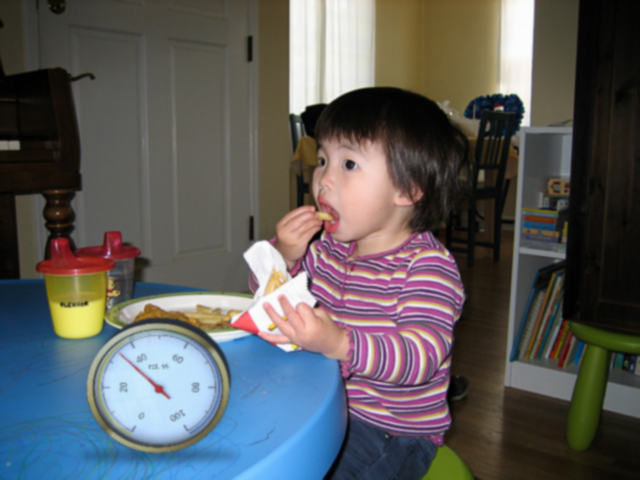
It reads 35; %
